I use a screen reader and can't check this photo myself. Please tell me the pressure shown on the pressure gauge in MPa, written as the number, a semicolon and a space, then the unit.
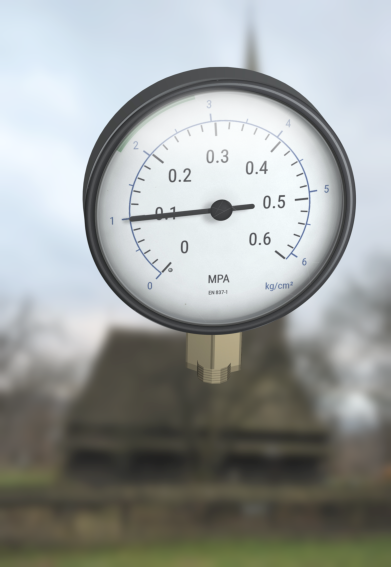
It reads 0.1; MPa
